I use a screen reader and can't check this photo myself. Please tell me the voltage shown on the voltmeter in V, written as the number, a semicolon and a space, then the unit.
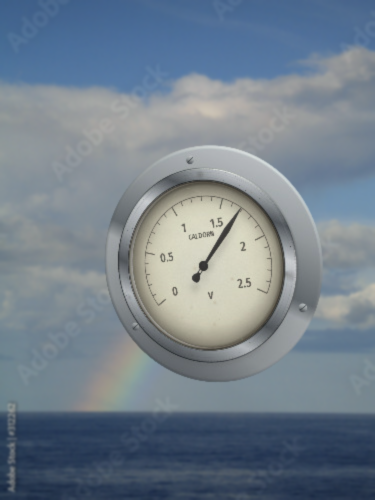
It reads 1.7; V
